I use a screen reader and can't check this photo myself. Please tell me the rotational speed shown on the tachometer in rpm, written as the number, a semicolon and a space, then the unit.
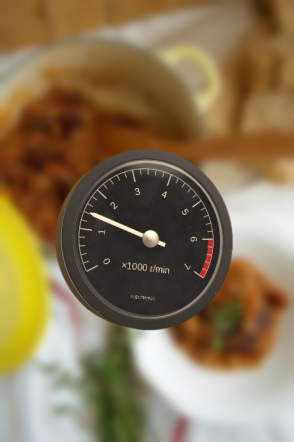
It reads 1400; rpm
